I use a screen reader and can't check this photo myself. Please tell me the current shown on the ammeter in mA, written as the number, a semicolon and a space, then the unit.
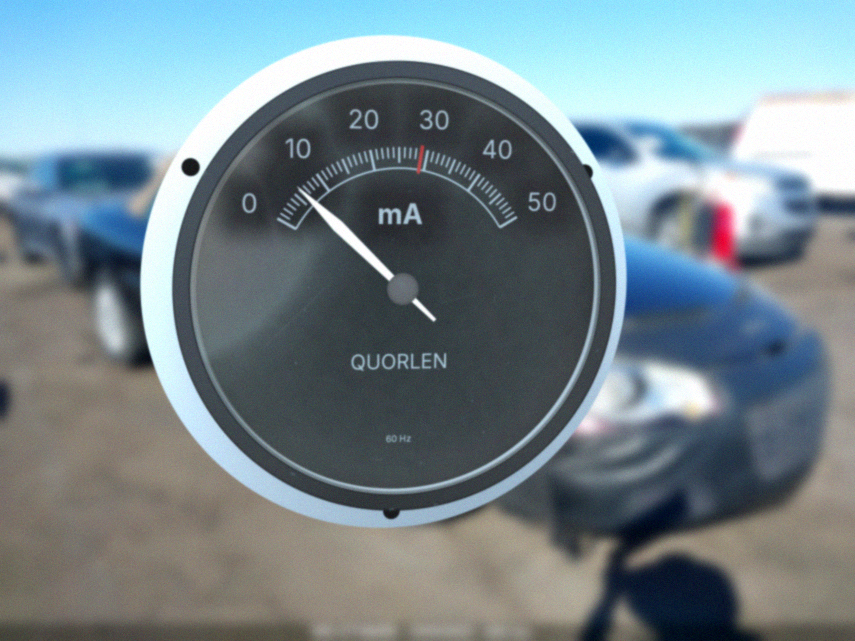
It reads 6; mA
